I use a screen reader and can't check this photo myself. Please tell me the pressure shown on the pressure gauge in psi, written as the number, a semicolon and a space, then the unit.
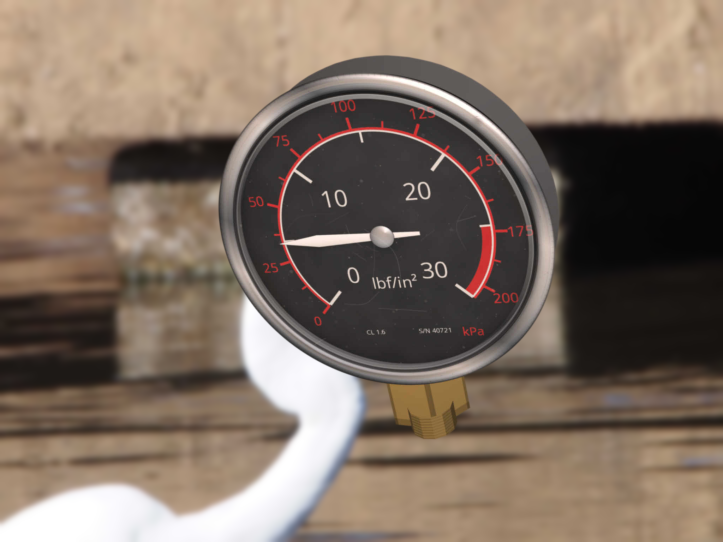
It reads 5; psi
